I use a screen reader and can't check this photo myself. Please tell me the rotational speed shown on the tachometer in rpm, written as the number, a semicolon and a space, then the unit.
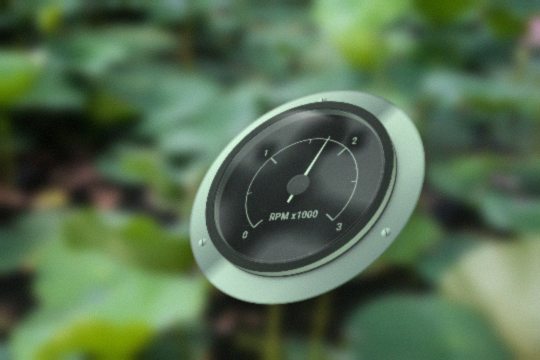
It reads 1750; rpm
